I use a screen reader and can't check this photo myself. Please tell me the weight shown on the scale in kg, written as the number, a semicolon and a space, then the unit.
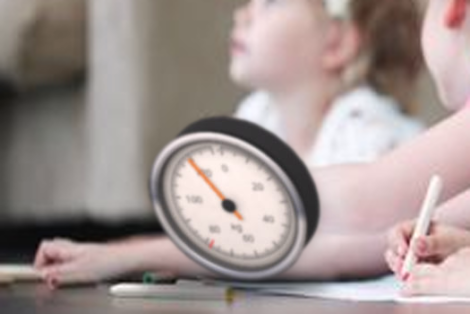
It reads 120; kg
